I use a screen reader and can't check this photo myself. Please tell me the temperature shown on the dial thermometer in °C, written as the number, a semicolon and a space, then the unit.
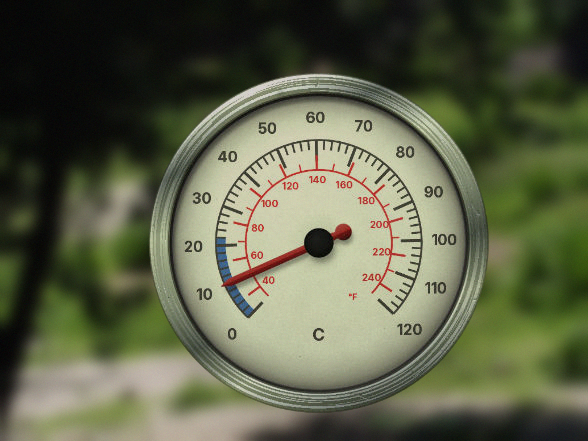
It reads 10; °C
